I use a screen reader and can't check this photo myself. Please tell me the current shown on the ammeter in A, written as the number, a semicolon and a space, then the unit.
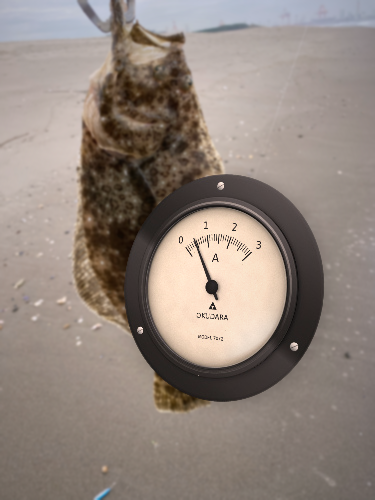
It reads 0.5; A
